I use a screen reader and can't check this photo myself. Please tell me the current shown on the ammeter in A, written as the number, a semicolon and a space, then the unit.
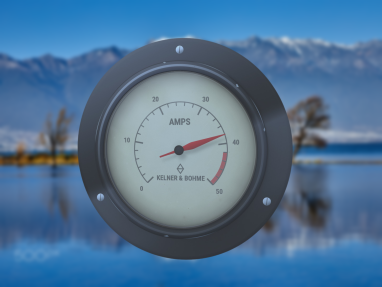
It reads 38; A
